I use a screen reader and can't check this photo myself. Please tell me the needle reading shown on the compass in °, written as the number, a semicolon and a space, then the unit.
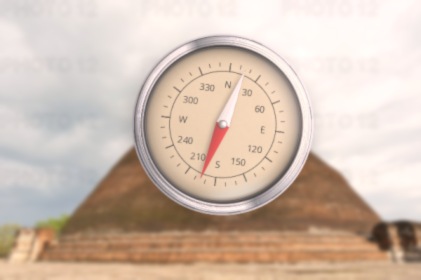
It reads 195; °
